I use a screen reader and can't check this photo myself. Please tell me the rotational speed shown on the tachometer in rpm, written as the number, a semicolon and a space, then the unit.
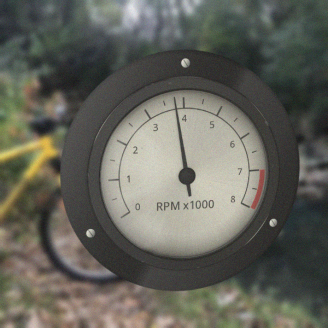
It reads 3750; rpm
